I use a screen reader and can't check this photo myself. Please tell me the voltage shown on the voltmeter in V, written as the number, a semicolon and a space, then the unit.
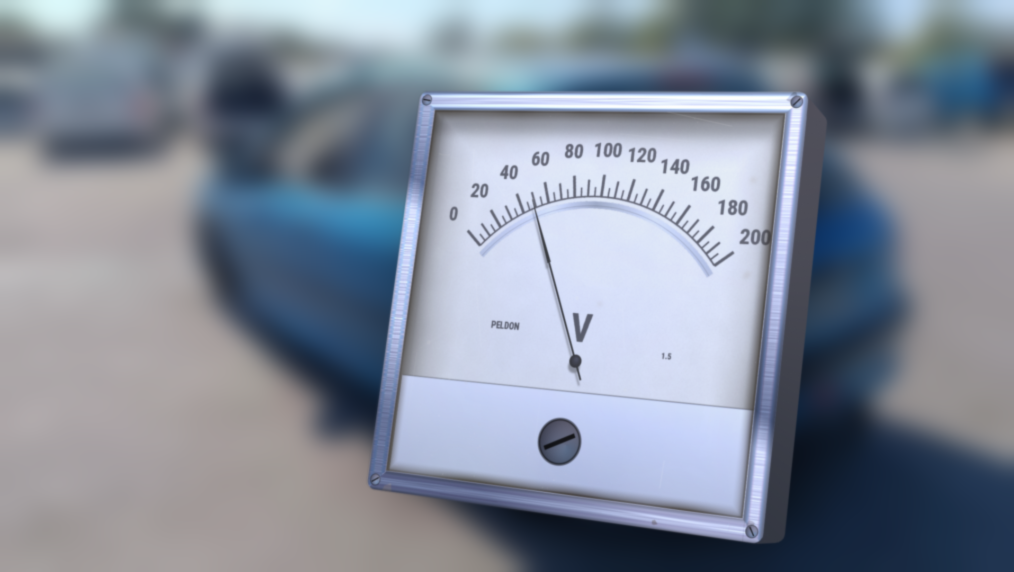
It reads 50; V
